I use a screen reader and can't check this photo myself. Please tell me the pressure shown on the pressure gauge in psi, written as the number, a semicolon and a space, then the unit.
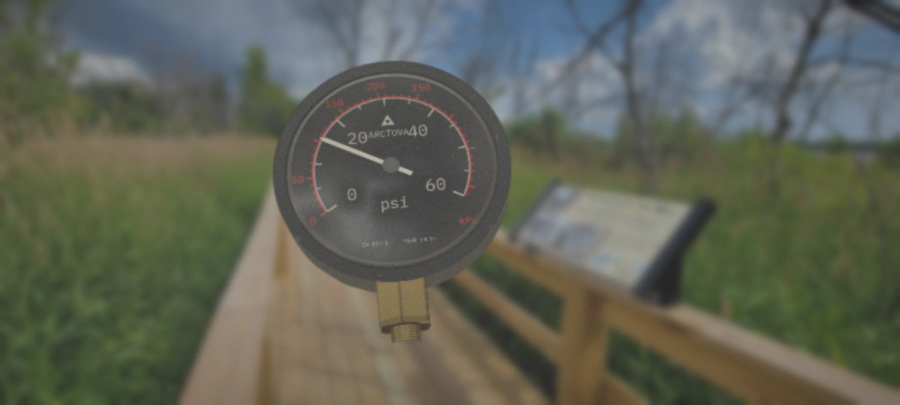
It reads 15; psi
